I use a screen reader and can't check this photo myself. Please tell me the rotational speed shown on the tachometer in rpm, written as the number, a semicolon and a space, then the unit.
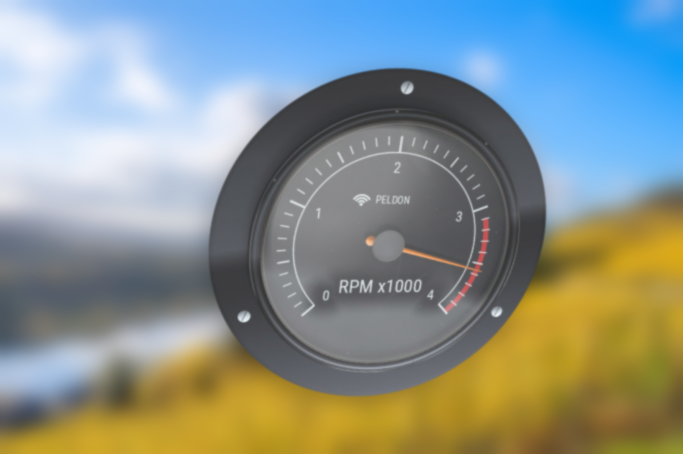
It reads 3550; rpm
